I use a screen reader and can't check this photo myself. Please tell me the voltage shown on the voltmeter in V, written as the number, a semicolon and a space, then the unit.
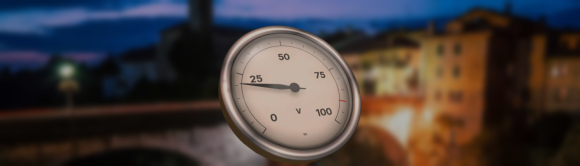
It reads 20; V
